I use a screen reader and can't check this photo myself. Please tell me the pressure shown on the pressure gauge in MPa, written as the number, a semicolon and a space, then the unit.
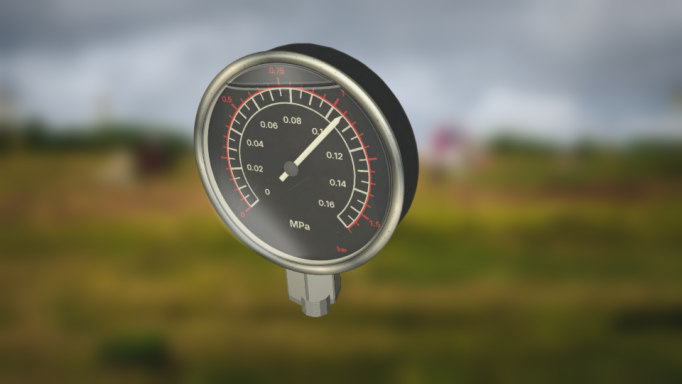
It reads 0.105; MPa
